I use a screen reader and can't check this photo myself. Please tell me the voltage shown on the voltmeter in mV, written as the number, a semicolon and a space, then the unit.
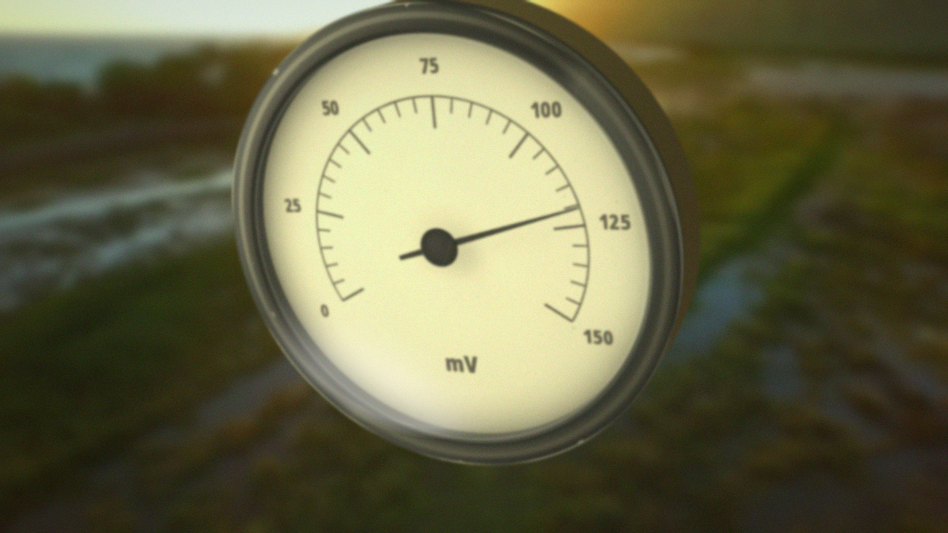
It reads 120; mV
